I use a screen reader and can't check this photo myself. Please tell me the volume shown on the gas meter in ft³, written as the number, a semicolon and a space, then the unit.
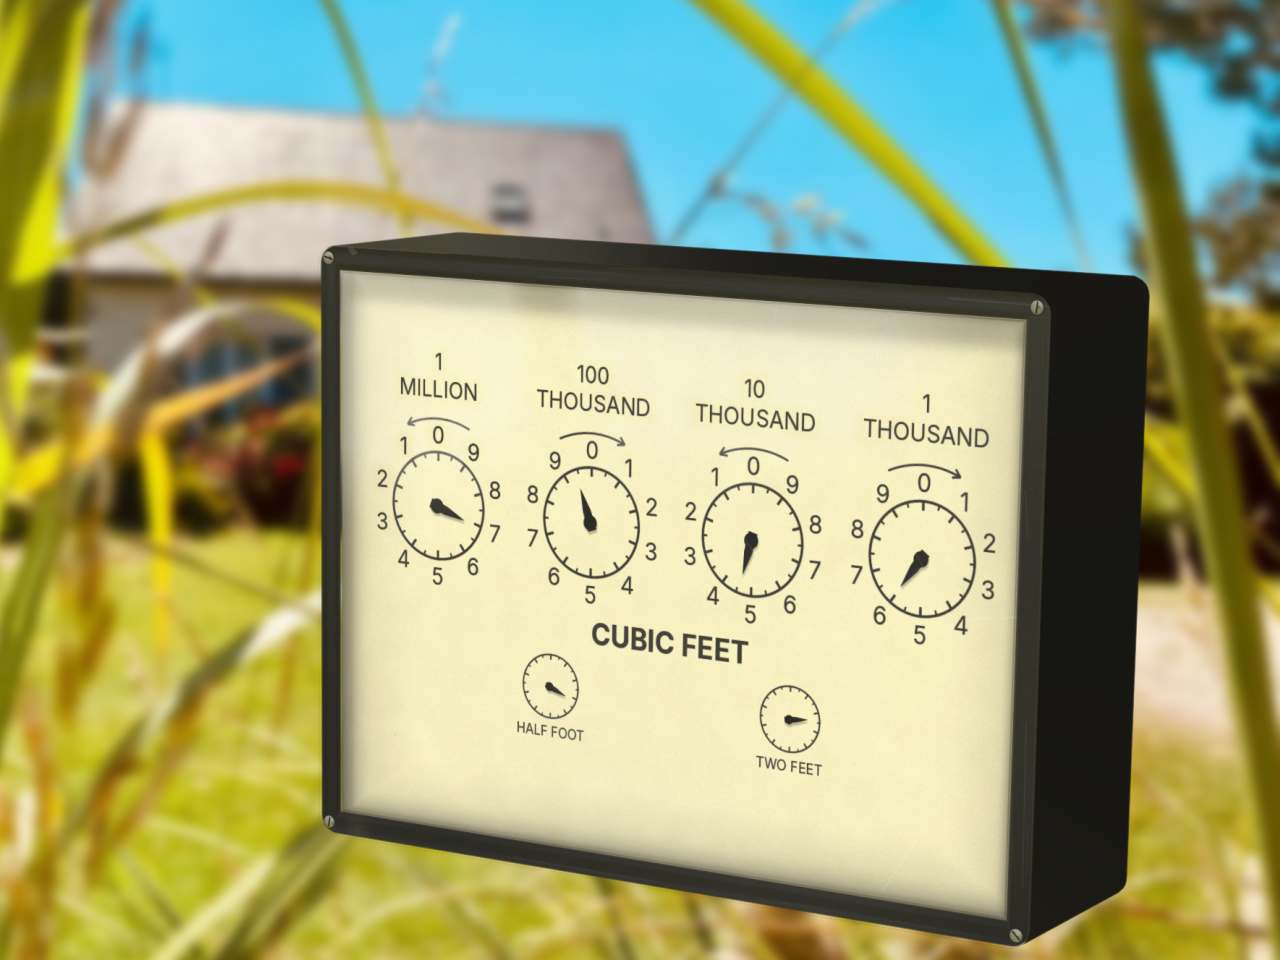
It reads 694600; ft³
